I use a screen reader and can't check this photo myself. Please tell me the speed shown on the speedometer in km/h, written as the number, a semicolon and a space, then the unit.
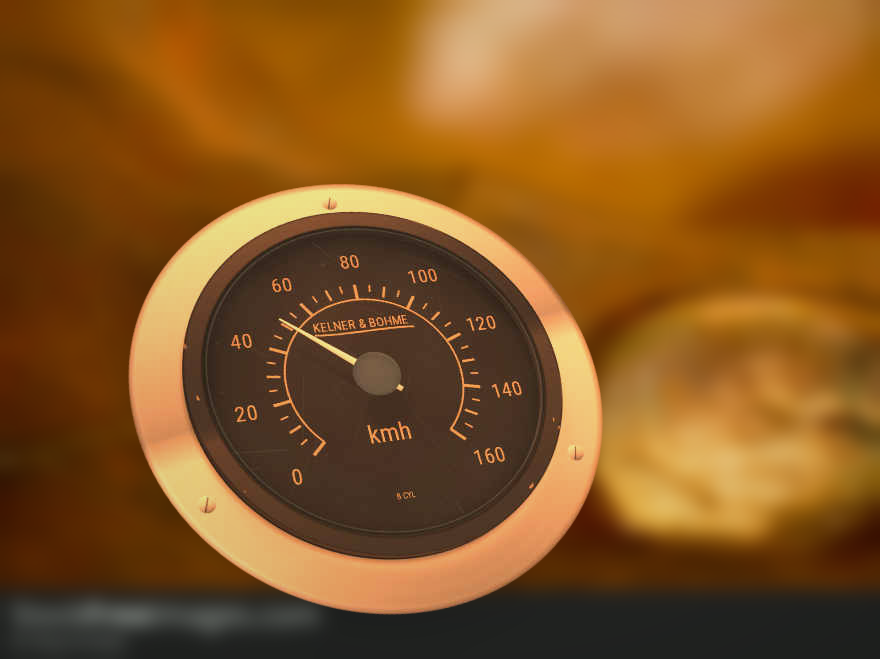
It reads 50; km/h
